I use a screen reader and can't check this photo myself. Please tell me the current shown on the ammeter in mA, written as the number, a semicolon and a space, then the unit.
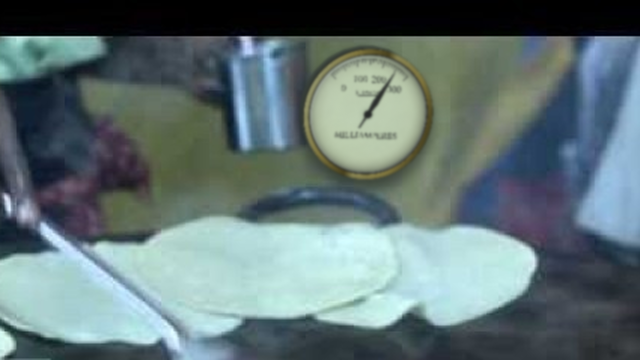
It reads 250; mA
